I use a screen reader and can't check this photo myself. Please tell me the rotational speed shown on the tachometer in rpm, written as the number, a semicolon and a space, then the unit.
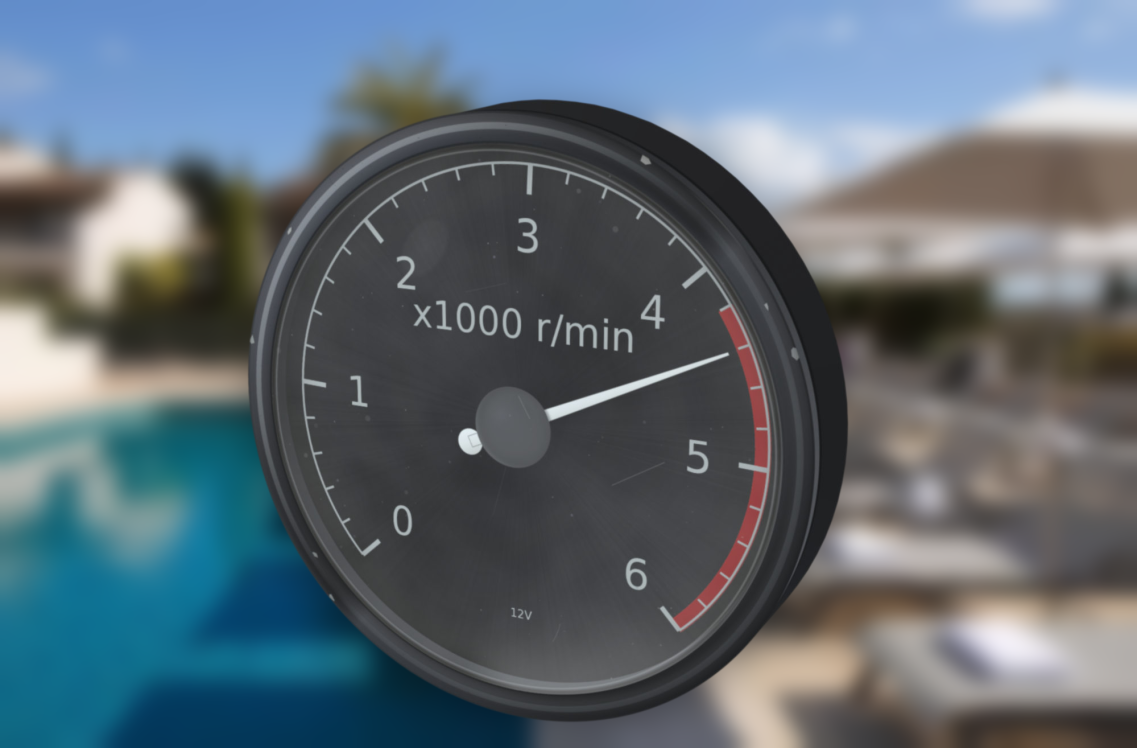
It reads 4400; rpm
